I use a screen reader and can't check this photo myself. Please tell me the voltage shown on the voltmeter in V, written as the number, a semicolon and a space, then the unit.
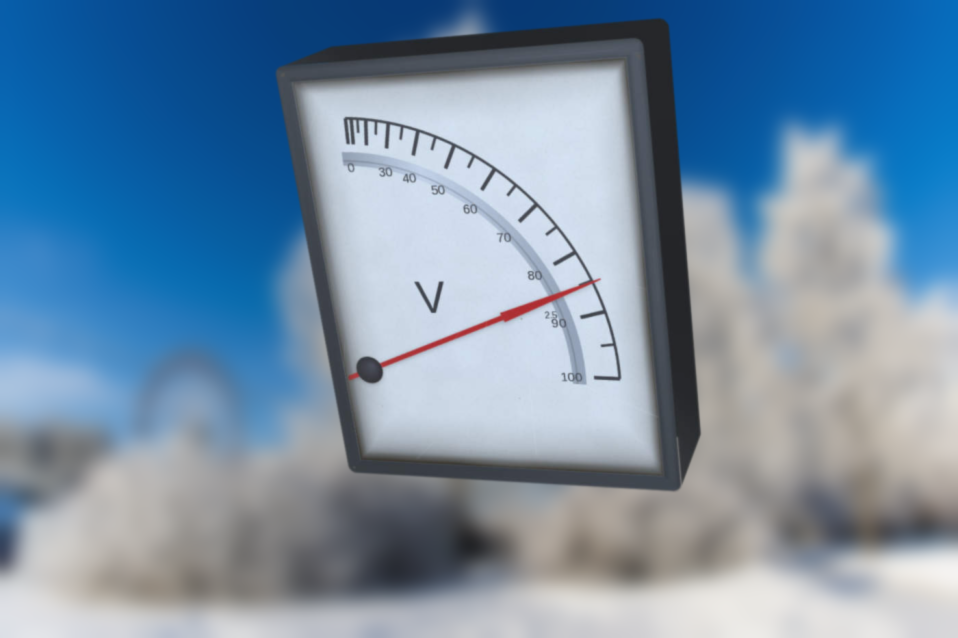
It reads 85; V
